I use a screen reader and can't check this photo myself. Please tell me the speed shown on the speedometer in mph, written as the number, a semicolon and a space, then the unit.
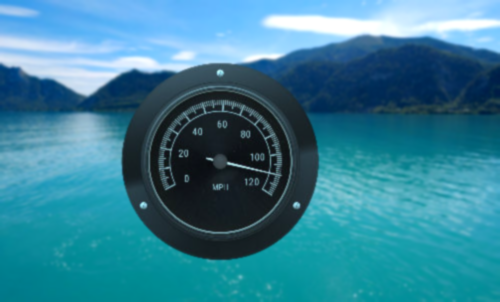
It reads 110; mph
